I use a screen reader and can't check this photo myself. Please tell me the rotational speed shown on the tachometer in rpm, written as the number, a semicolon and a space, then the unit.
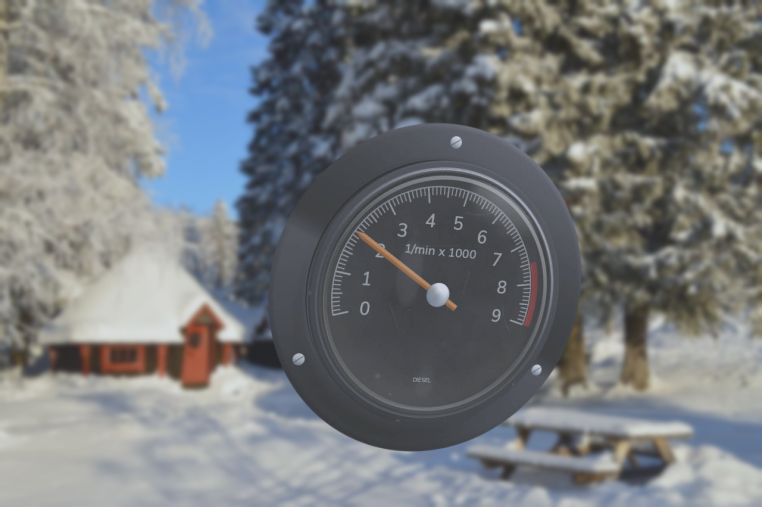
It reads 2000; rpm
